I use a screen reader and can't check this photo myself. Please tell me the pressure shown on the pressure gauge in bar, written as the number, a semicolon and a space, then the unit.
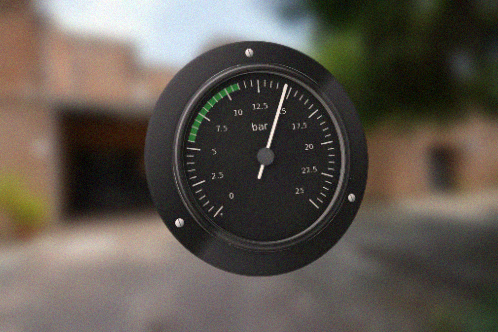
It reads 14.5; bar
